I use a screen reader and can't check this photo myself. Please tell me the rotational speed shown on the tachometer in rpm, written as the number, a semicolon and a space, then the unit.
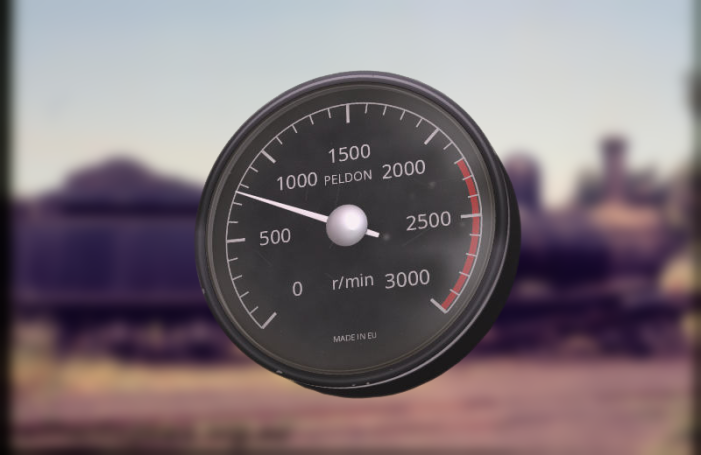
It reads 750; rpm
